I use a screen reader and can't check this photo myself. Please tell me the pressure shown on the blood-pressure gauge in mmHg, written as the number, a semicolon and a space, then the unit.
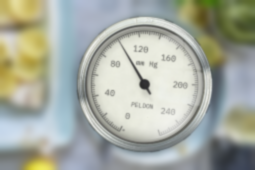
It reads 100; mmHg
